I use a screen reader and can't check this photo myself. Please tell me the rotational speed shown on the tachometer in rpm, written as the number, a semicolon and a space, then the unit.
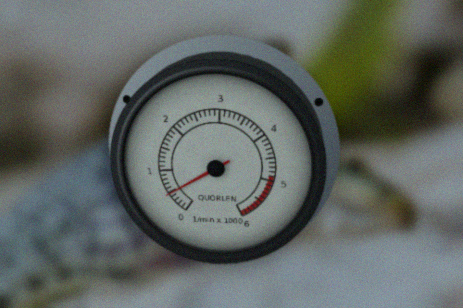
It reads 500; rpm
